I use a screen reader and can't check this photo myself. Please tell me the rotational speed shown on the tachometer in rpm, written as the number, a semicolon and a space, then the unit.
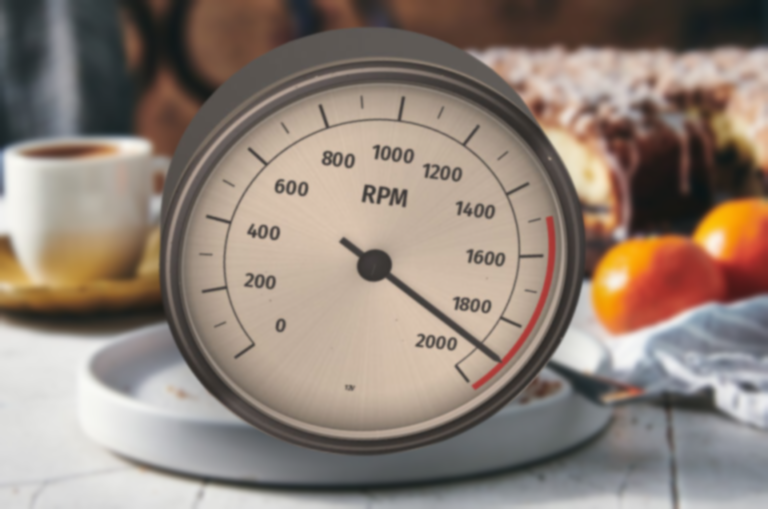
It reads 1900; rpm
